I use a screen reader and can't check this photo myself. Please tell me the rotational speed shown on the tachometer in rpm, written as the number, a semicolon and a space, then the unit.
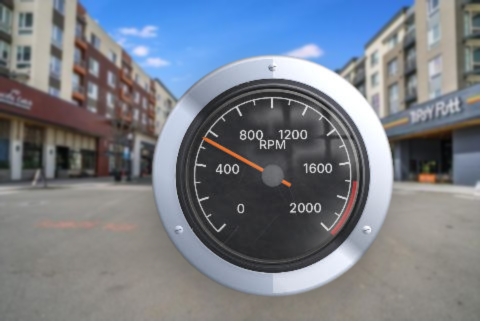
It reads 550; rpm
